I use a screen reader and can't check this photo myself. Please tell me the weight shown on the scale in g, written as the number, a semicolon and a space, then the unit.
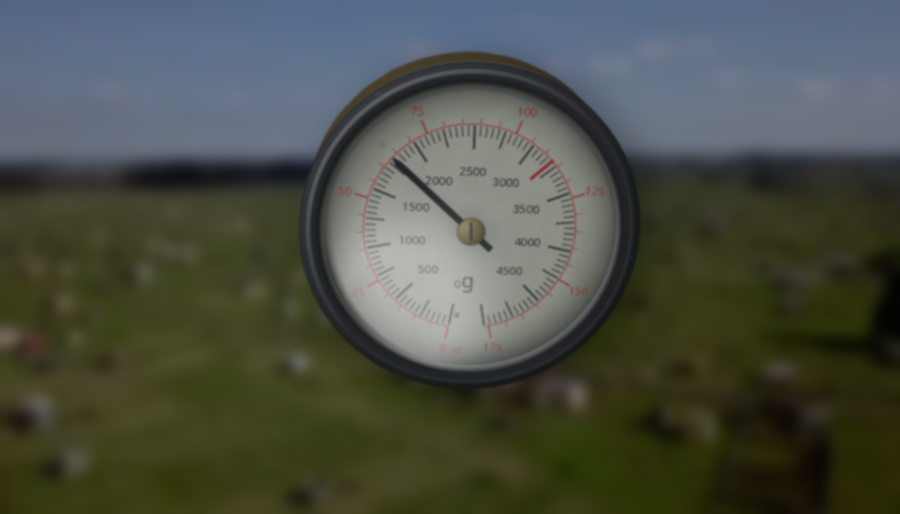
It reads 1800; g
